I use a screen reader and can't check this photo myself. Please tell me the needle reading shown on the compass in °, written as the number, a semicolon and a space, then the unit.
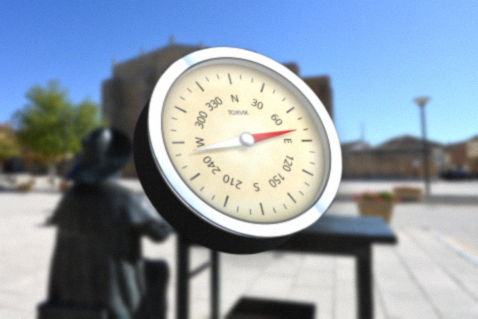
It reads 80; °
